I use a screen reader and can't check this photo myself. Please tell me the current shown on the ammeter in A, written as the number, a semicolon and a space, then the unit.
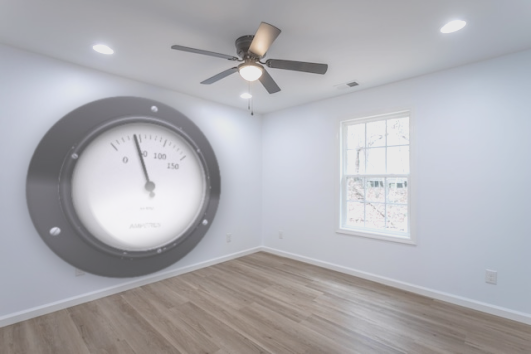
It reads 40; A
